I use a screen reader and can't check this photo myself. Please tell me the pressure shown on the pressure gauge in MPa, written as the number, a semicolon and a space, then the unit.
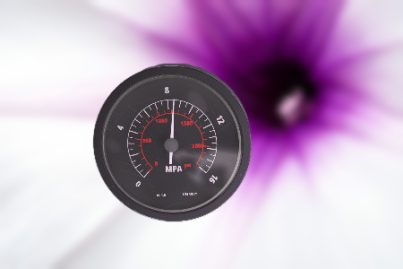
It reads 8.5; MPa
